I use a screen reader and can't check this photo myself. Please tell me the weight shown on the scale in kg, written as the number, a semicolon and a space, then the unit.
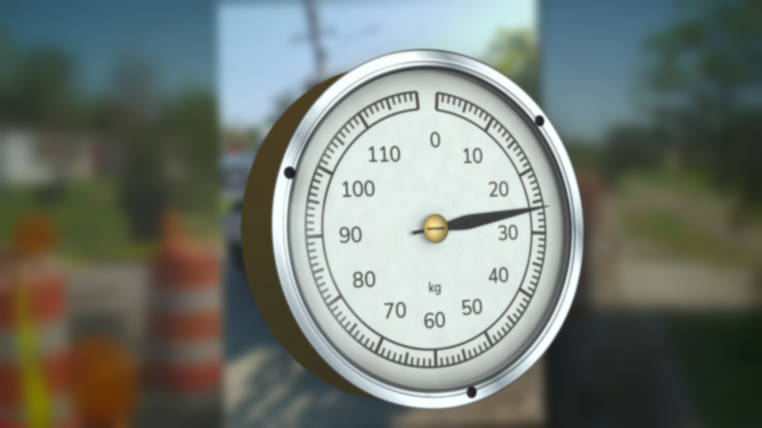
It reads 26; kg
